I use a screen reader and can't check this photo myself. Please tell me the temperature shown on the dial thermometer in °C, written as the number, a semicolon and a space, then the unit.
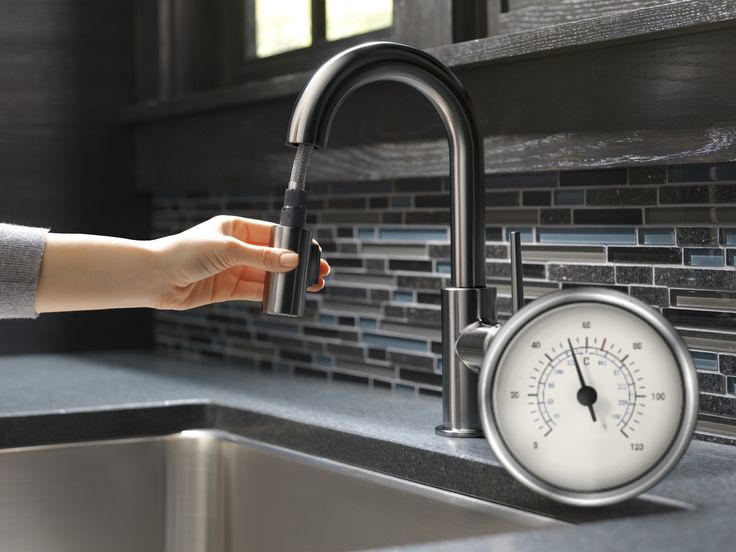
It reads 52; °C
